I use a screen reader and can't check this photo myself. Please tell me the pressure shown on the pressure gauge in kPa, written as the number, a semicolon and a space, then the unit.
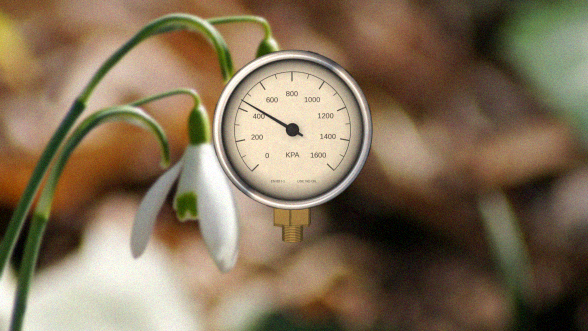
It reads 450; kPa
